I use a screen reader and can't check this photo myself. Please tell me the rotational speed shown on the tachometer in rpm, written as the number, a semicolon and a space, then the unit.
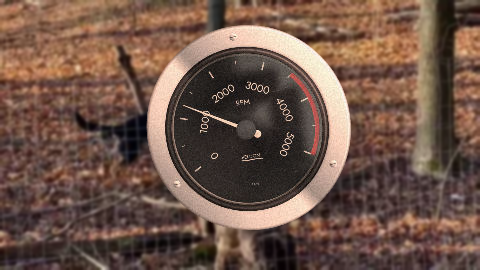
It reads 1250; rpm
